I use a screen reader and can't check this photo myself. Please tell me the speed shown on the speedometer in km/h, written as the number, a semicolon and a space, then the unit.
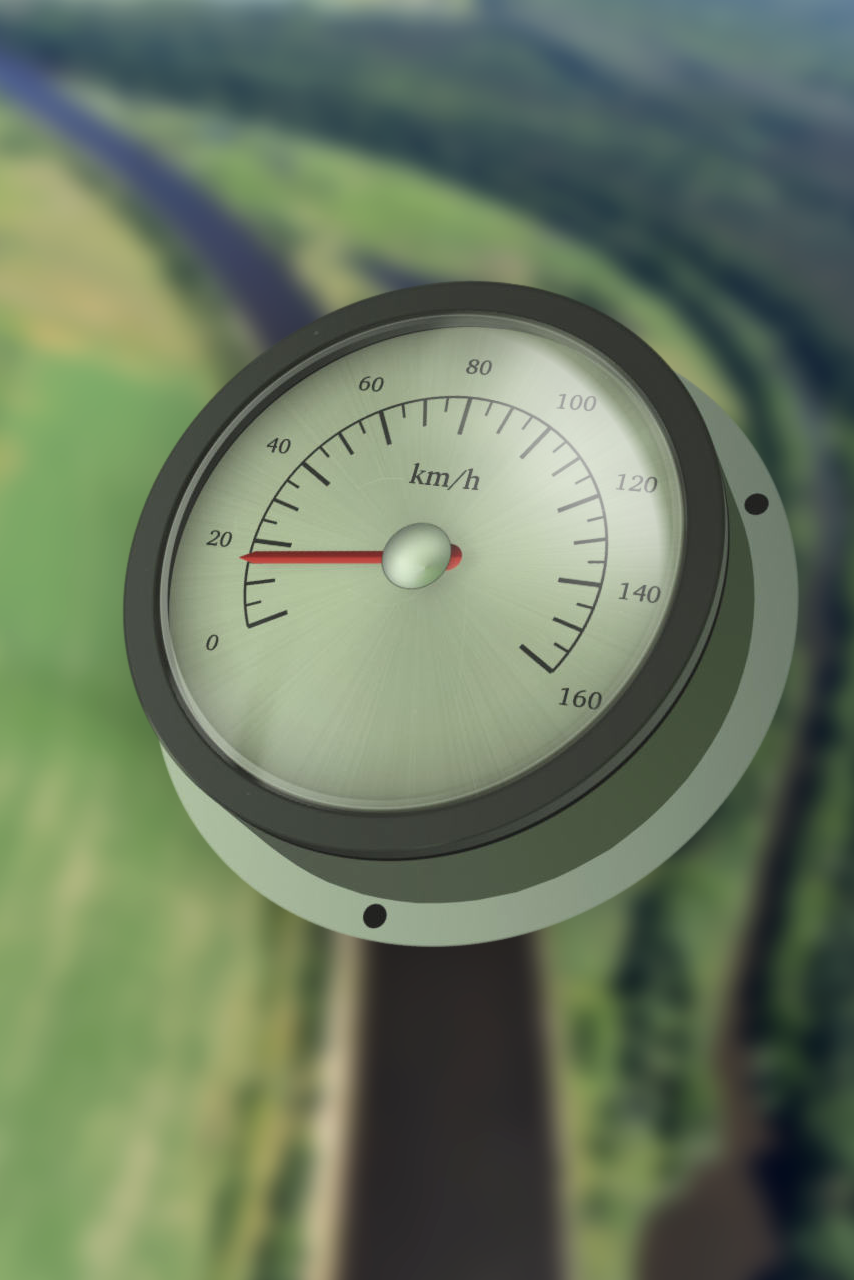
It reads 15; km/h
